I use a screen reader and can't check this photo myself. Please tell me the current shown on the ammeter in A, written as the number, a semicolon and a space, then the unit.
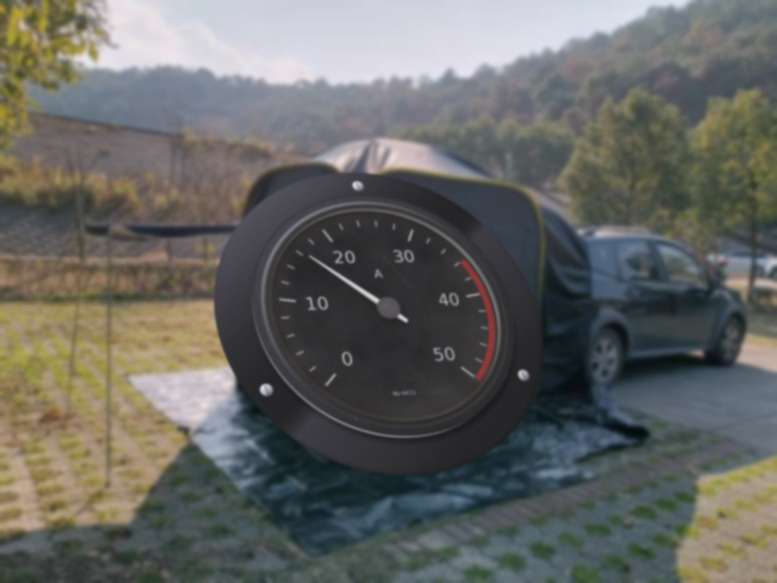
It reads 16; A
